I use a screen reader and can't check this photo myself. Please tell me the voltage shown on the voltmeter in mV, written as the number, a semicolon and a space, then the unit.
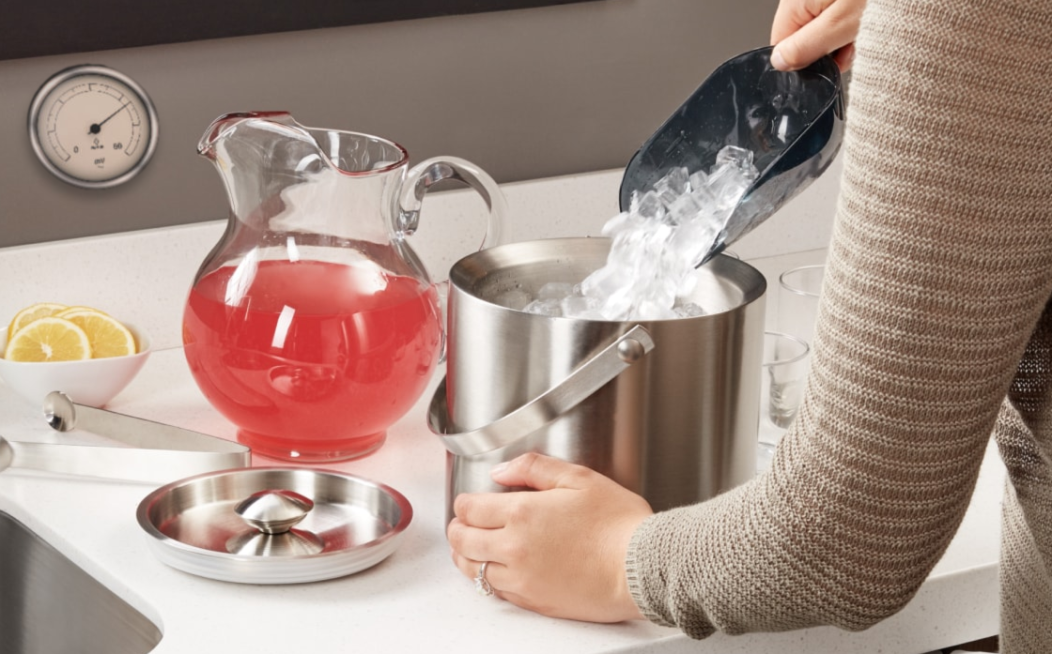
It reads 42.5; mV
